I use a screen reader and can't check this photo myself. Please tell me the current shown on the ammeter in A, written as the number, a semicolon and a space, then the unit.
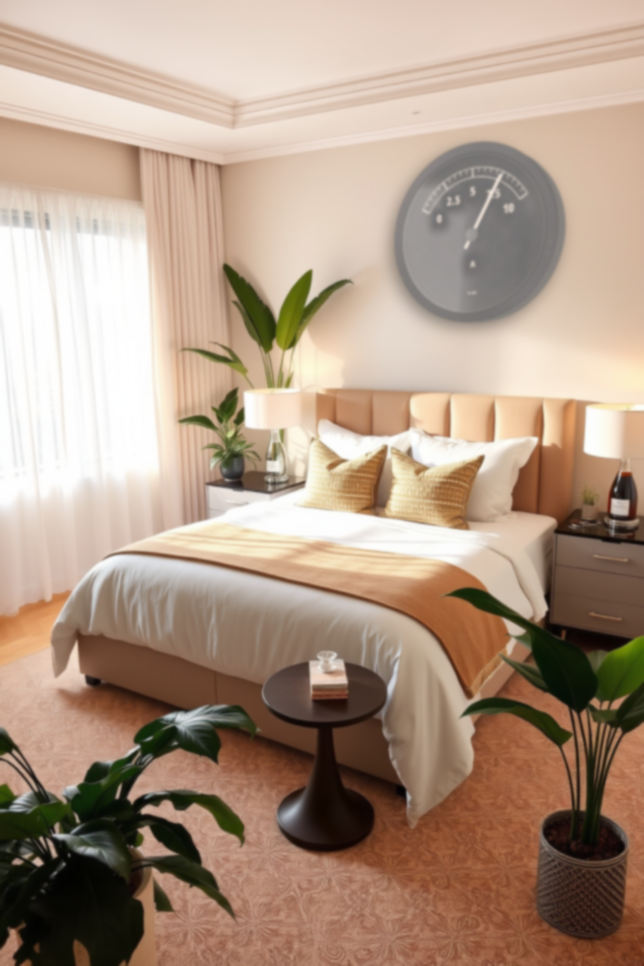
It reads 7.5; A
